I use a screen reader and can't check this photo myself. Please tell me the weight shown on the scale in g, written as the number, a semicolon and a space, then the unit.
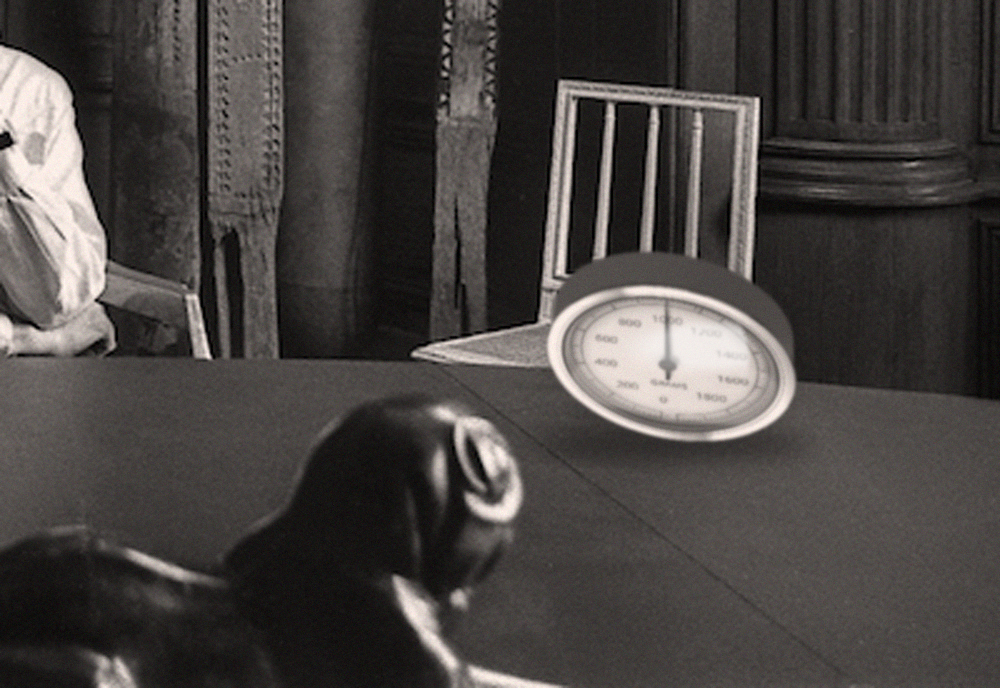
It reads 1000; g
